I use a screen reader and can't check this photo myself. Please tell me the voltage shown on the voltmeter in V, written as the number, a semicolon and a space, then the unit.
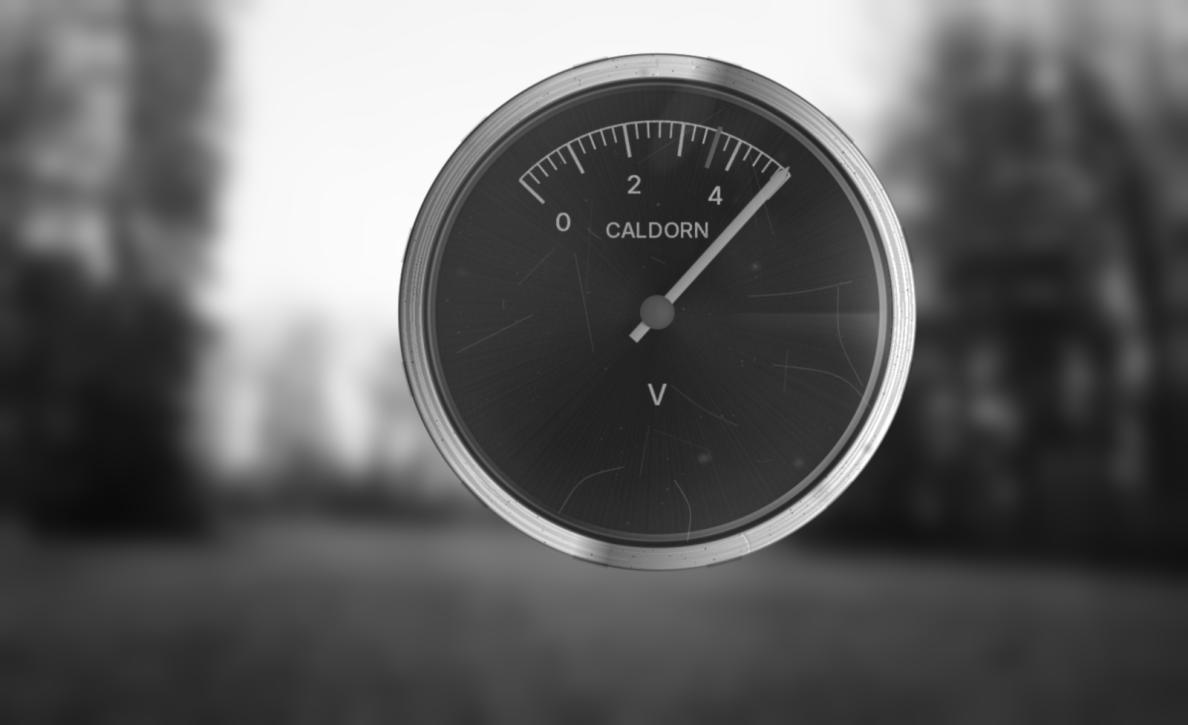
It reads 4.9; V
